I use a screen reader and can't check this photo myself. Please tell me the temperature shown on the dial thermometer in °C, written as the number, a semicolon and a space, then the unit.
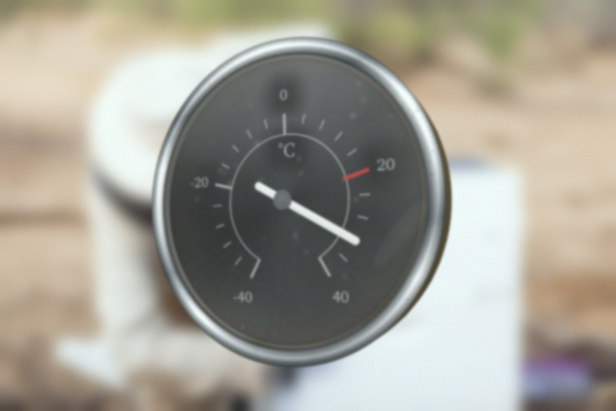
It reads 32; °C
